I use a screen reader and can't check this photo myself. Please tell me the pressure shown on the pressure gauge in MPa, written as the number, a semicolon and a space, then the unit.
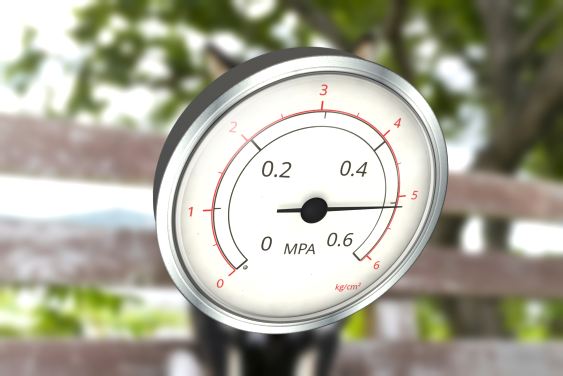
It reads 0.5; MPa
